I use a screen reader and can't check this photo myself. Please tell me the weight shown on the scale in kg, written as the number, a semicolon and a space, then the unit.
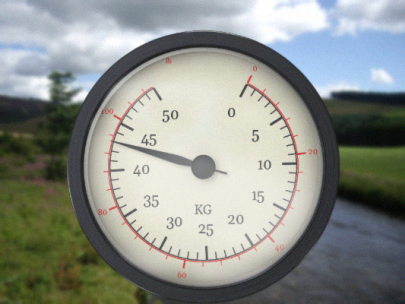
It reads 43; kg
